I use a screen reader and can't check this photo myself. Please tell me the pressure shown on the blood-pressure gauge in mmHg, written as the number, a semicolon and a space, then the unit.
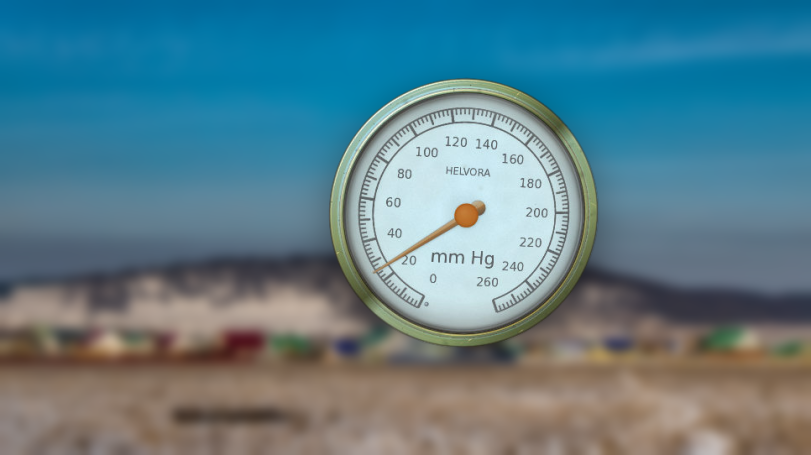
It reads 26; mmHg
